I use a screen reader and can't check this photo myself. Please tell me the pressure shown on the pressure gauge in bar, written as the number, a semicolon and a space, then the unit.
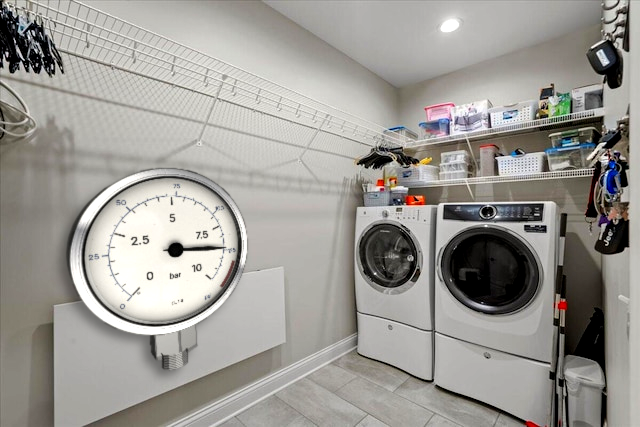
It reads 8.5; bar
